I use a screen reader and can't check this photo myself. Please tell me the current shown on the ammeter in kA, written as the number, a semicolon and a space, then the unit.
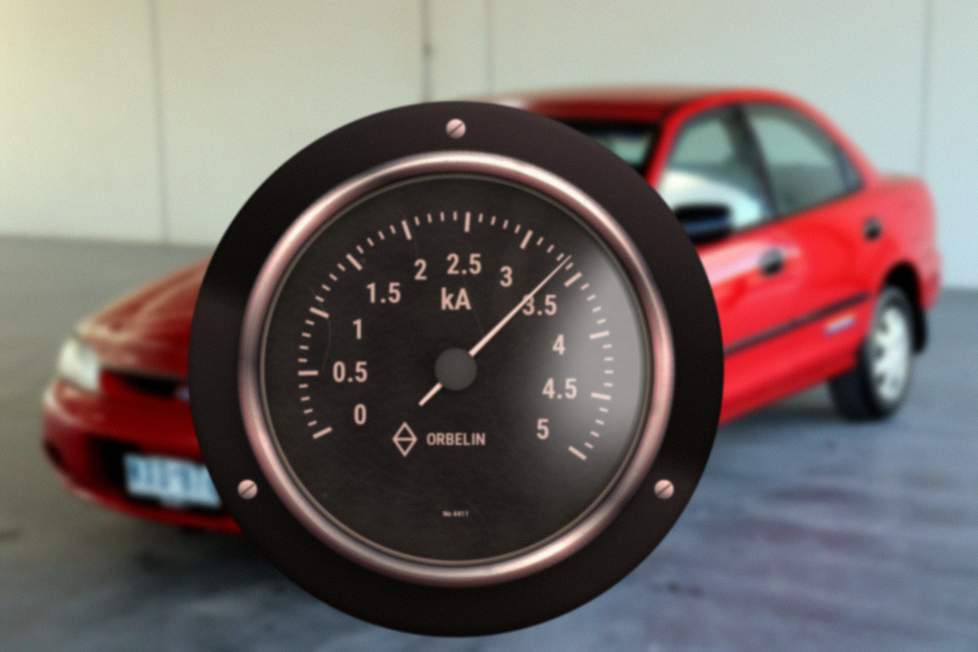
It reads 3.35; kA
